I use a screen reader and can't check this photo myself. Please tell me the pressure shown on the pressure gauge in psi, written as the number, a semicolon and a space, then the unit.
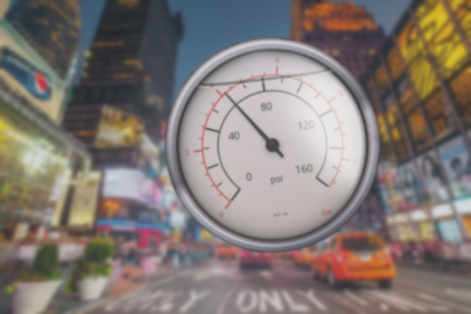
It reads 60; psi
